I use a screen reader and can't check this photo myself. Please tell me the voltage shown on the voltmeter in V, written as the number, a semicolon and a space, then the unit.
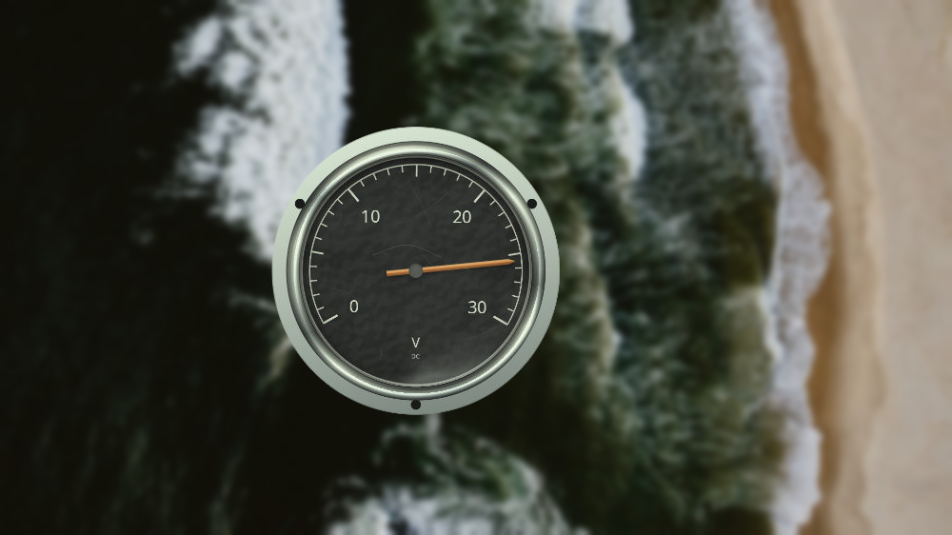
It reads 25.5; V
